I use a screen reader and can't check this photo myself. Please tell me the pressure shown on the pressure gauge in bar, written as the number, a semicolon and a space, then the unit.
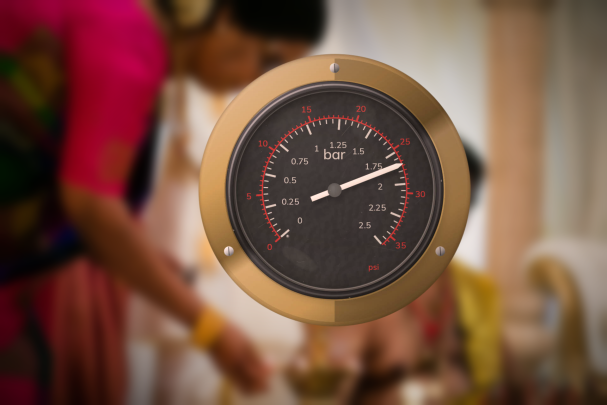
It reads 1.85; bar
